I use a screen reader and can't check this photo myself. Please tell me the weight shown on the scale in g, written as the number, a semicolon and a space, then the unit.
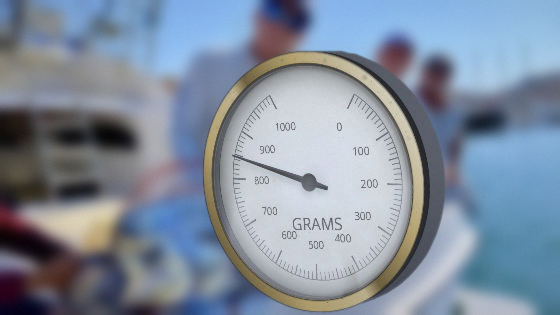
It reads 850; g
